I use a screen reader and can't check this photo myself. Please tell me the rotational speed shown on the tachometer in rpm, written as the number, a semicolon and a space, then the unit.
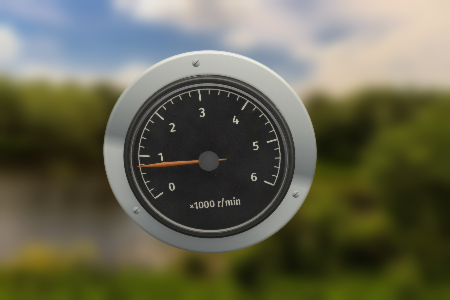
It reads 800; rpm
